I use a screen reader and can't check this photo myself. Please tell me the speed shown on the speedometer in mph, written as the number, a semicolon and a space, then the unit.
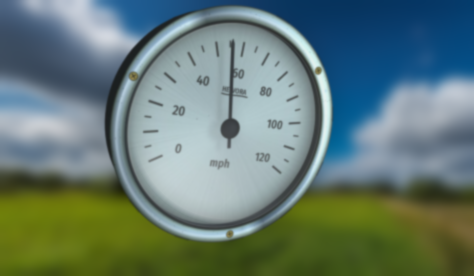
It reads 55; mph
